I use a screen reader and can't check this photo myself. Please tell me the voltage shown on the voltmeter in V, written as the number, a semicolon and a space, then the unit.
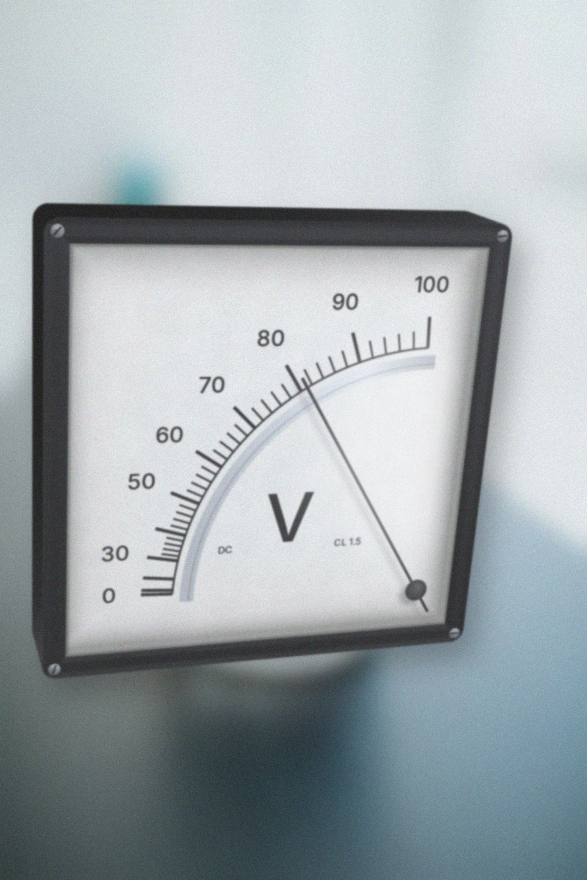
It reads 81; V
